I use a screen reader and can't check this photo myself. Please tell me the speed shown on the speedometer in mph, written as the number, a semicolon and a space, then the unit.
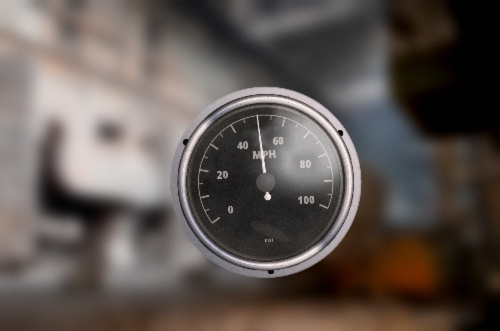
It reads 50; mph
